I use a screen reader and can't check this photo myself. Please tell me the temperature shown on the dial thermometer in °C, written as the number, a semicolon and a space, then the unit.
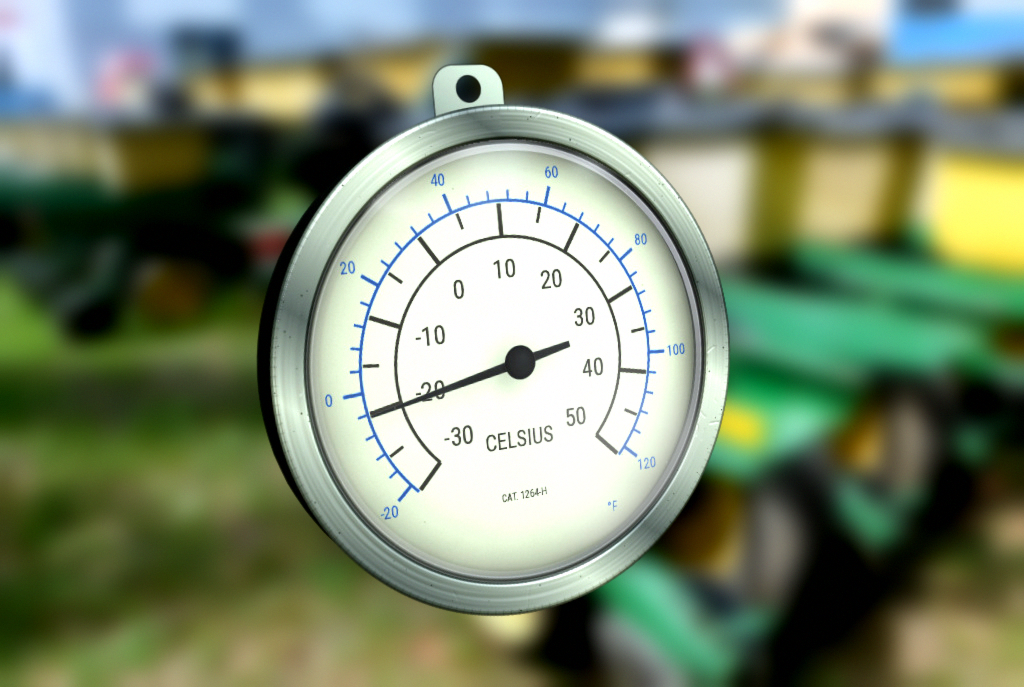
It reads -20; °C
